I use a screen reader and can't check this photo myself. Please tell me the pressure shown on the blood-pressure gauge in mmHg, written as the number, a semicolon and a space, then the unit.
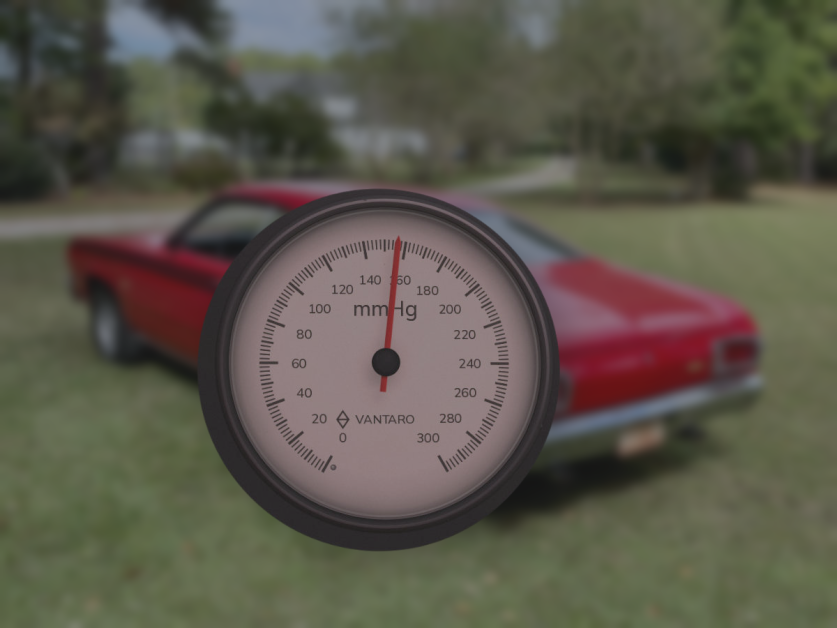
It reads 156; mmHg
